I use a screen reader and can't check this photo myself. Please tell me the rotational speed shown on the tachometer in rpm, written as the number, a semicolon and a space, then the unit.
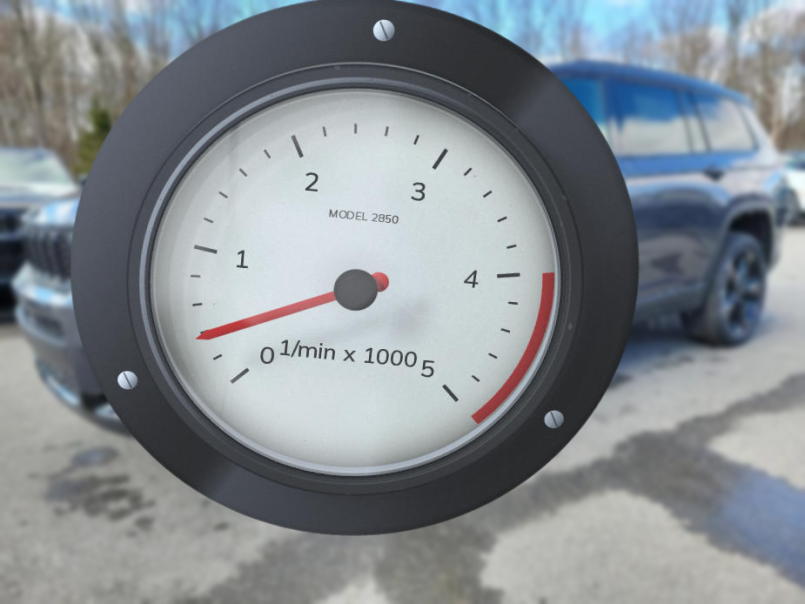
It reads 400; rpm
